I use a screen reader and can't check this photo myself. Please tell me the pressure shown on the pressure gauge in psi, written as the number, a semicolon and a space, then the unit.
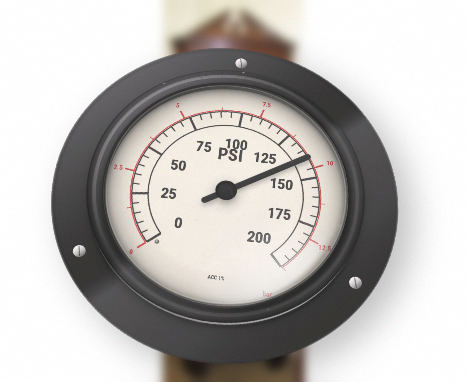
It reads 140; psi
